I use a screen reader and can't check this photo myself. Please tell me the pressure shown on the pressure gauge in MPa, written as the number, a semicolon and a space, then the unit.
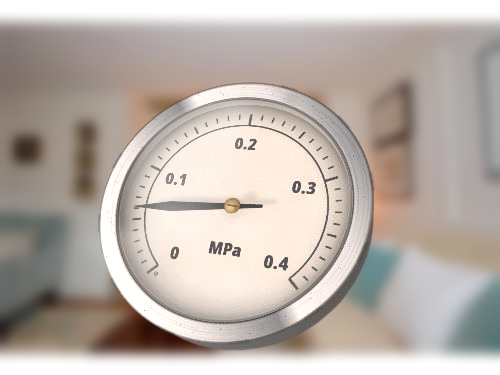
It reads 0.06; MPa
